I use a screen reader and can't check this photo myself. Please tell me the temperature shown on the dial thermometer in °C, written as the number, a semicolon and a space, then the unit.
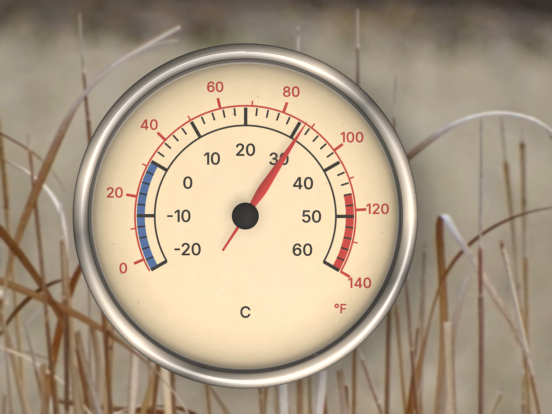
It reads 31; °C
